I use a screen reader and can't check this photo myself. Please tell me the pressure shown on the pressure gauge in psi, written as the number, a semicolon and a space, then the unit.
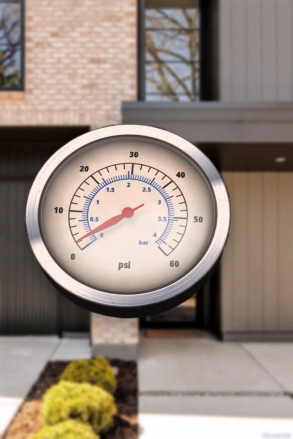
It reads 2; psi
